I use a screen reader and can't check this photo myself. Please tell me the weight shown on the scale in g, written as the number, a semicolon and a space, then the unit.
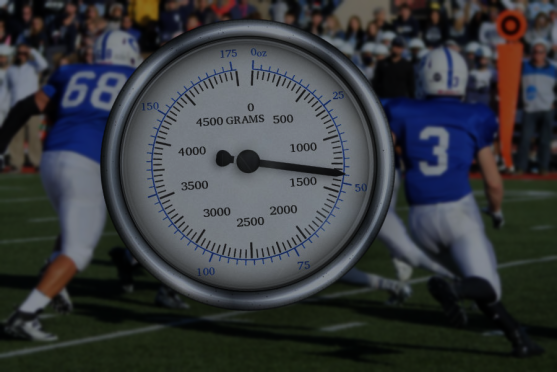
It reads 1350; g
